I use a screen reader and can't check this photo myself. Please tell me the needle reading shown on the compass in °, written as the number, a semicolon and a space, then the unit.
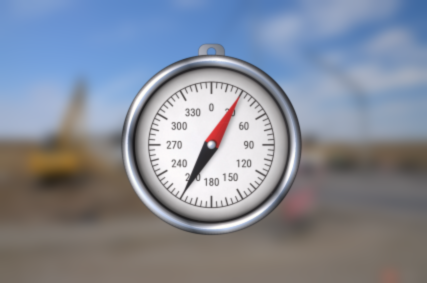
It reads 30; °
